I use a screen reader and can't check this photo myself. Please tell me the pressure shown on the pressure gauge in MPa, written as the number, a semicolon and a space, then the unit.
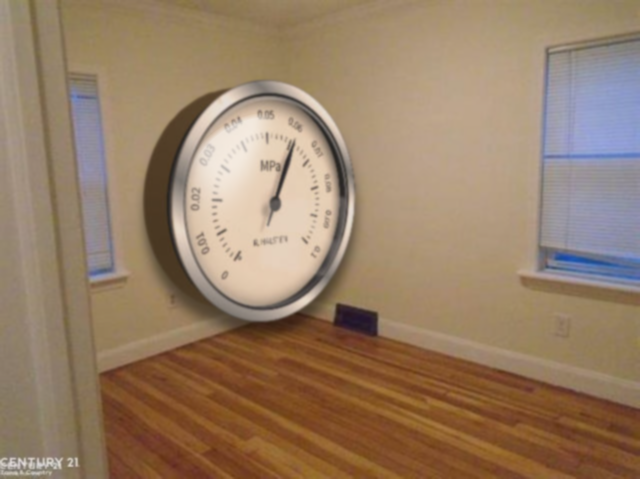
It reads 0.06; MPa
